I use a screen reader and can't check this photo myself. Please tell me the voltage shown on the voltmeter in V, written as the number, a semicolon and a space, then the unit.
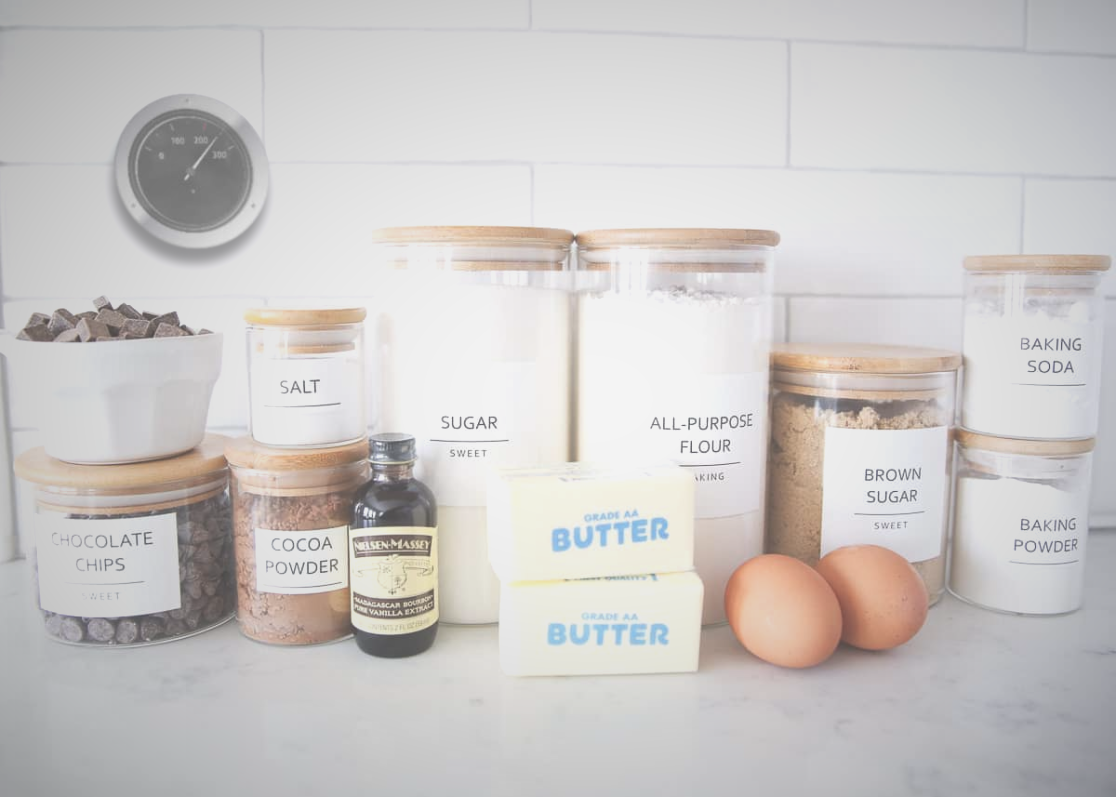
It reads 250; V
